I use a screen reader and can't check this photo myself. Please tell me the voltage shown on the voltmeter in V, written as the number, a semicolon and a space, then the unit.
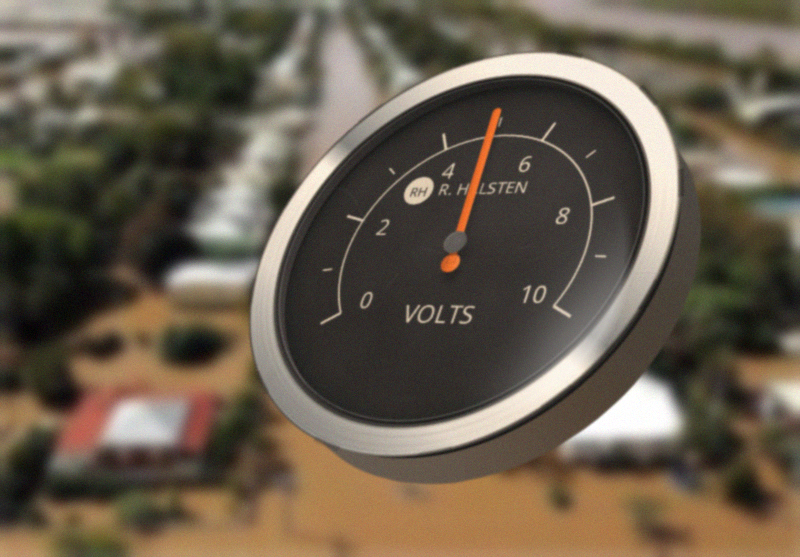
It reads 5; V
